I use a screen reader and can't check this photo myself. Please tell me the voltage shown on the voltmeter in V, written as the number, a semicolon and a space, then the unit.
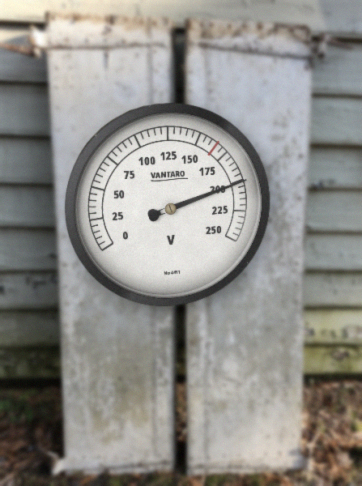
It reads 200; V
